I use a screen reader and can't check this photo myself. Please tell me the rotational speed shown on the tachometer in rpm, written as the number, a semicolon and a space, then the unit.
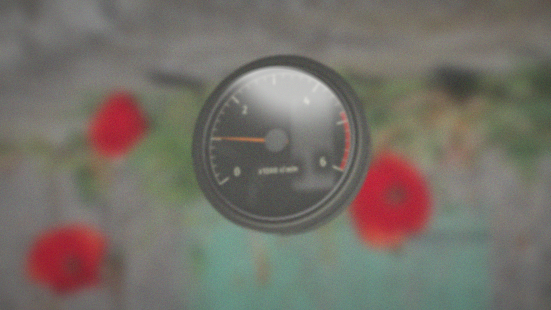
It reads 1000; rpm
